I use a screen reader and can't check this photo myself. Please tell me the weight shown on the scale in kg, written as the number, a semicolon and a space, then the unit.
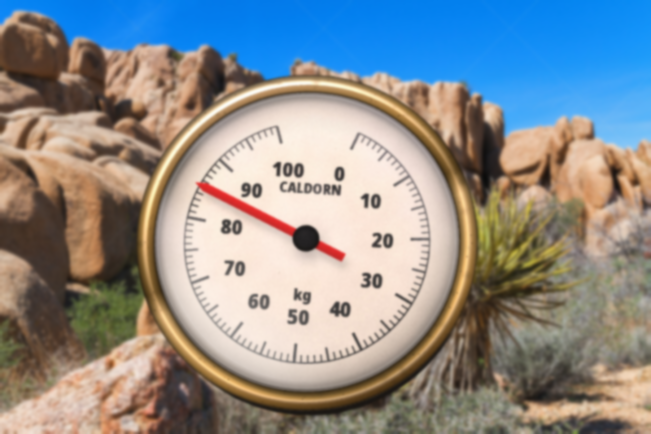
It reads 85; kg
